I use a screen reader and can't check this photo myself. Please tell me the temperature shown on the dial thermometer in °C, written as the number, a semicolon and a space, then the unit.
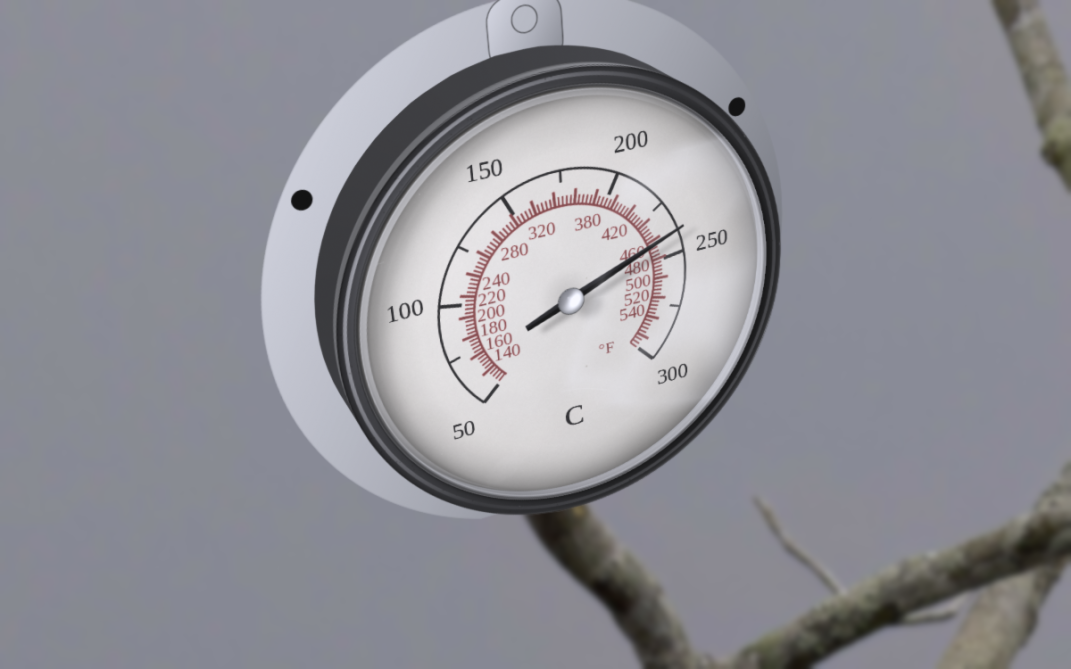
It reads 237.5; °C
